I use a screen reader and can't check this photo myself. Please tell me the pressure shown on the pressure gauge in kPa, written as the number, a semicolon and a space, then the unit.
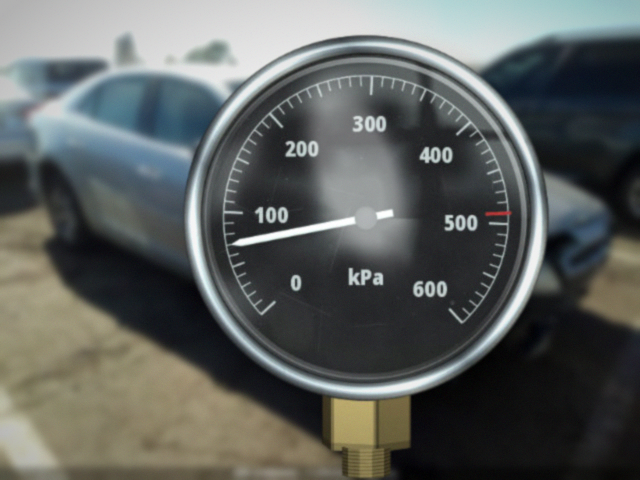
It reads 70; kPa
